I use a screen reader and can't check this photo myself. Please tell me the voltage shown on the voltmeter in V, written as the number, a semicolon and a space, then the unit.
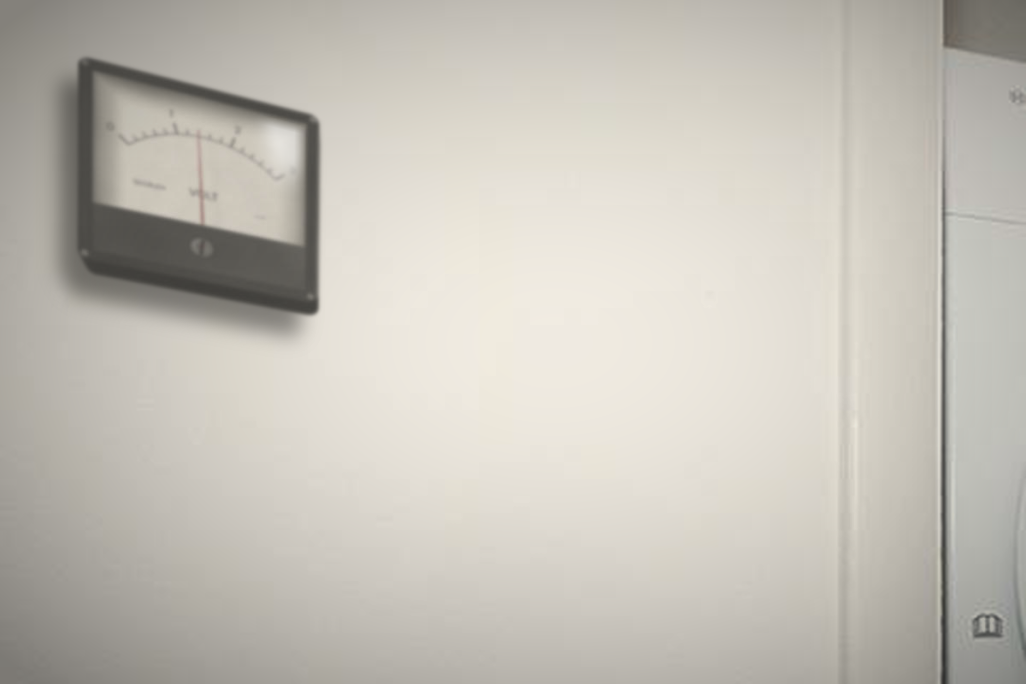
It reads 1.4; V
